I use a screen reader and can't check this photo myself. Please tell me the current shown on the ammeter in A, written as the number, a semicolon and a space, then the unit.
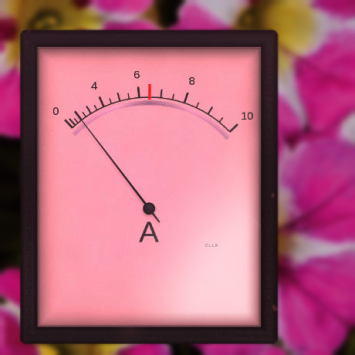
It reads 2; A
